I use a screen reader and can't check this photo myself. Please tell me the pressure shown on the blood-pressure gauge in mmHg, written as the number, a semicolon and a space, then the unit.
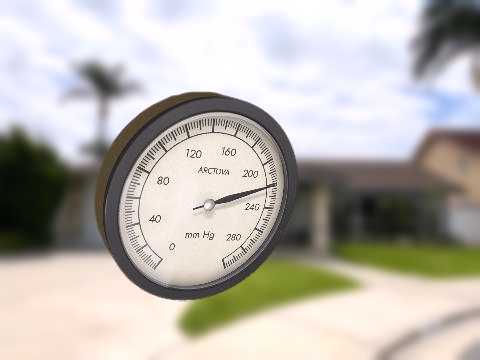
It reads 220; mmHg
